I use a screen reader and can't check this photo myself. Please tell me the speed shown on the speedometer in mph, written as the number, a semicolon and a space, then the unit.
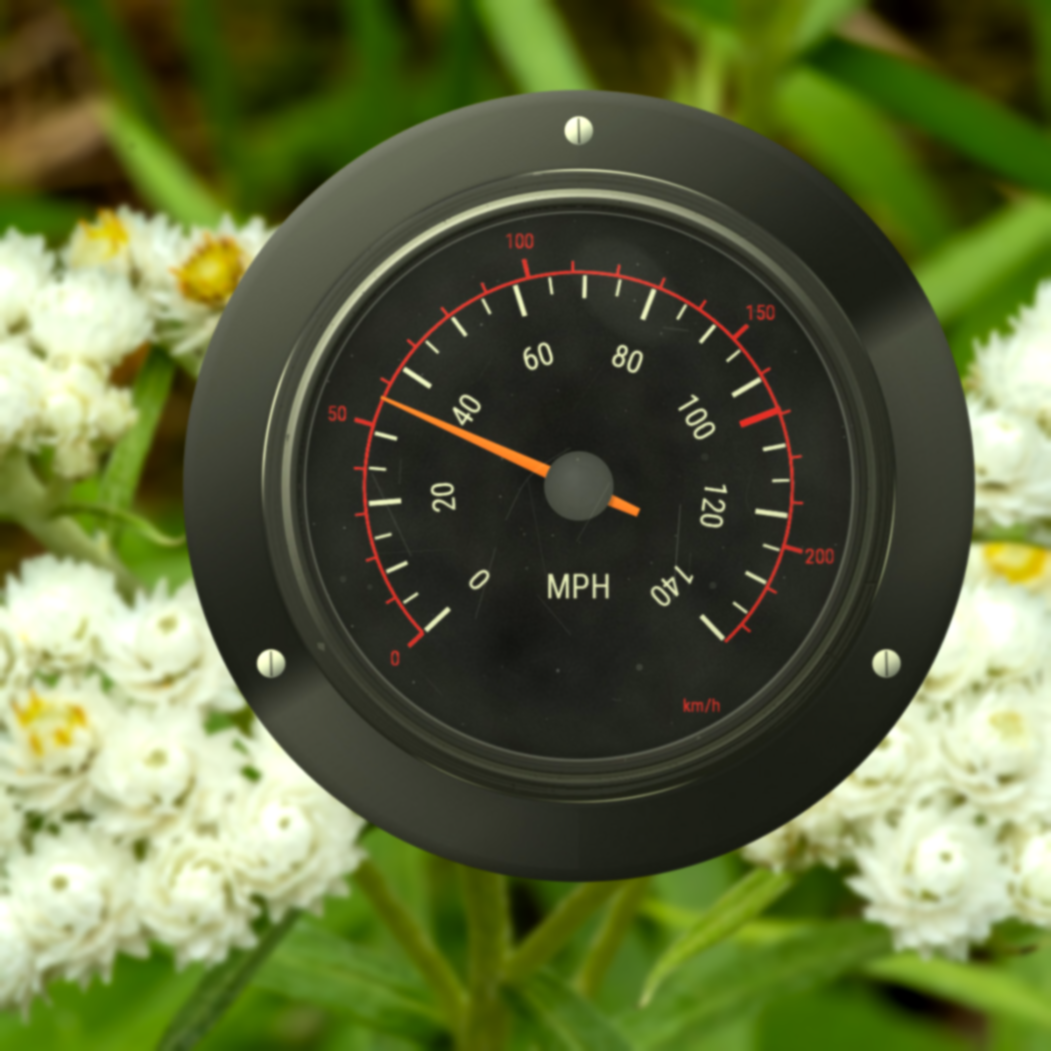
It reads 35; mph
